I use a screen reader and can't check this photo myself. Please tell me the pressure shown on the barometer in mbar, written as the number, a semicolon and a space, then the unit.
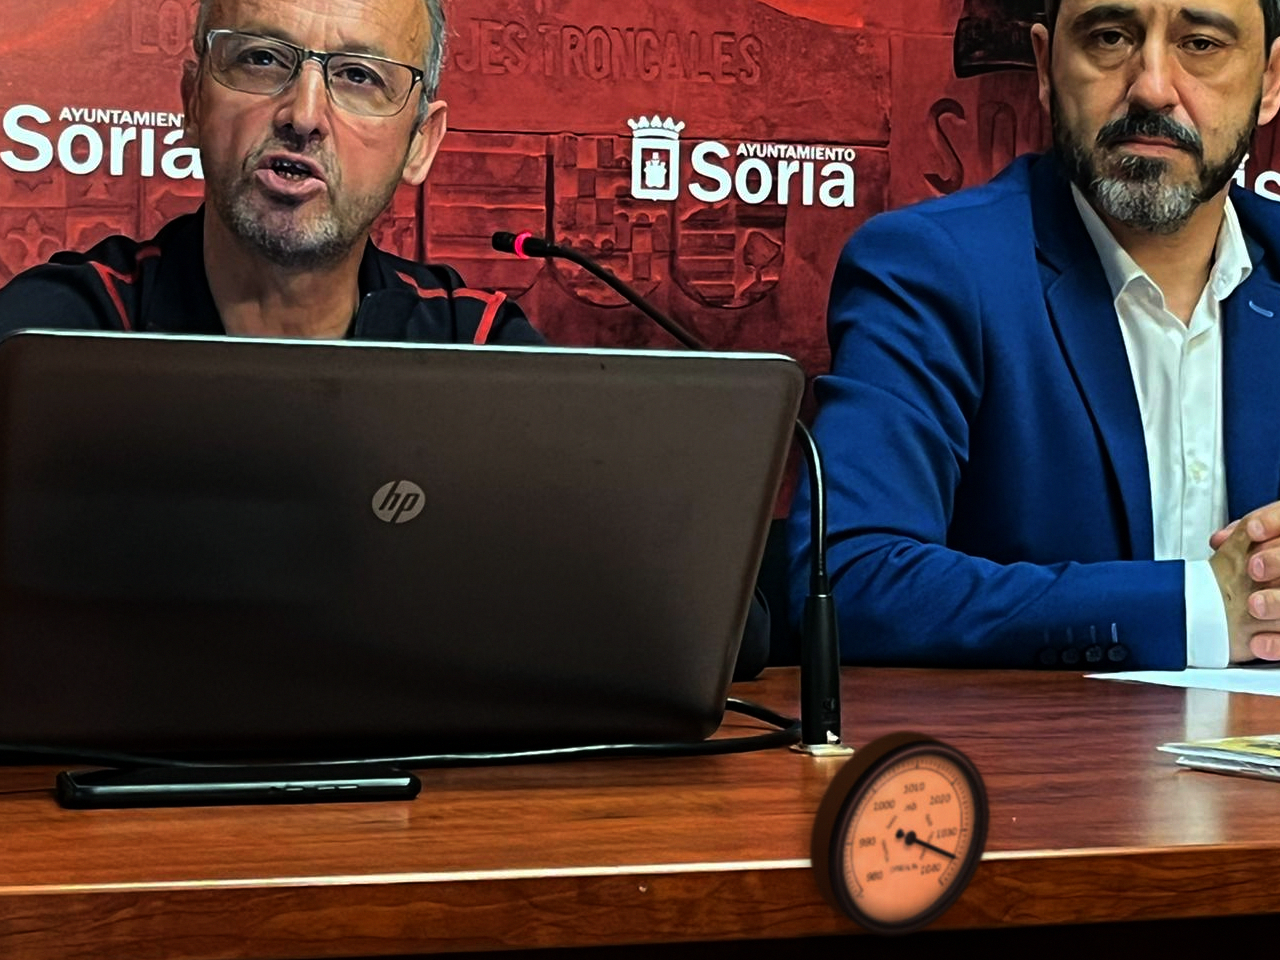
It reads 1035; mbar
